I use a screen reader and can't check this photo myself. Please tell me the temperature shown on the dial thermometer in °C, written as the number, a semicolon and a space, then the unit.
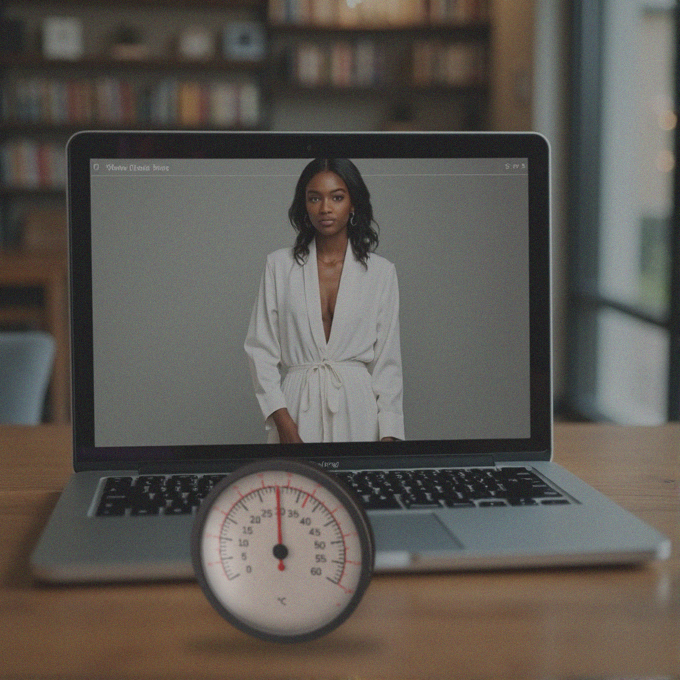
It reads 30; °C
